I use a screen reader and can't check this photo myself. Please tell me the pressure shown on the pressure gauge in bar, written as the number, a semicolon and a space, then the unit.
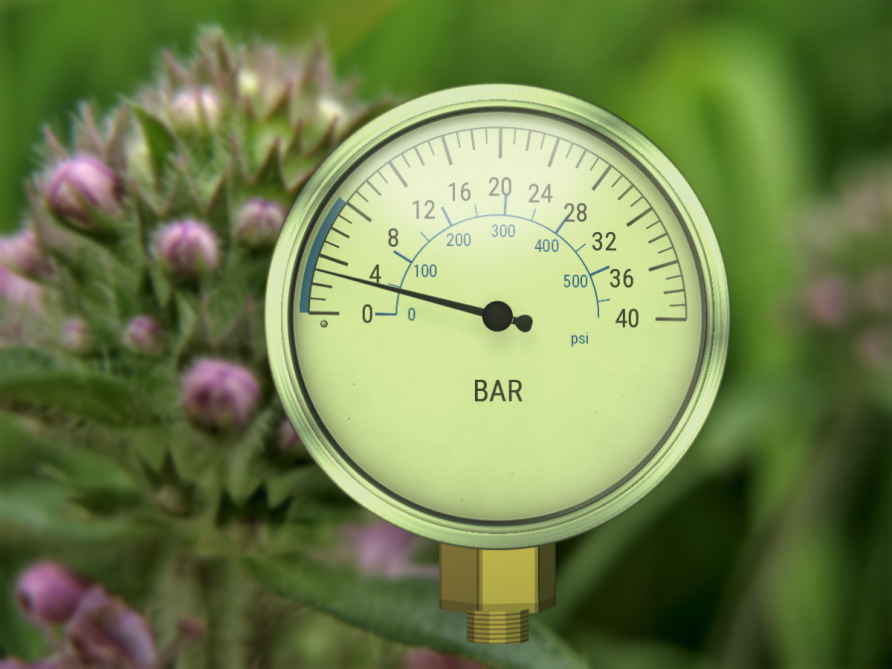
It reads 3; bar
